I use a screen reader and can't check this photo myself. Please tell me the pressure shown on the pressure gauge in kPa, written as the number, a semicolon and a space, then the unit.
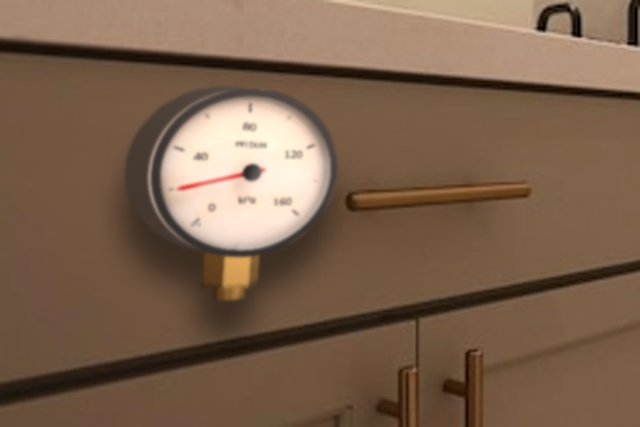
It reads 20; kPa
